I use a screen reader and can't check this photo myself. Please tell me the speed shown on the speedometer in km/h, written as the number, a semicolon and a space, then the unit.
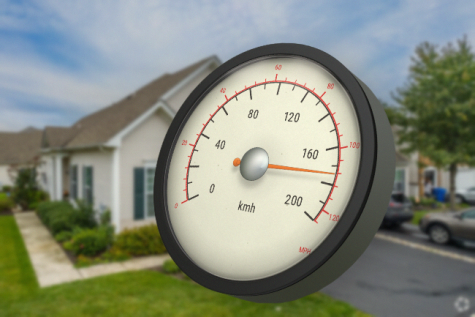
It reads 175; km/h
